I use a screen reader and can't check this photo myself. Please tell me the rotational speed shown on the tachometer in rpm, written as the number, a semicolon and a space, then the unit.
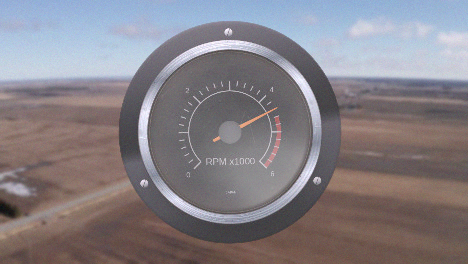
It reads 4400; rpm
